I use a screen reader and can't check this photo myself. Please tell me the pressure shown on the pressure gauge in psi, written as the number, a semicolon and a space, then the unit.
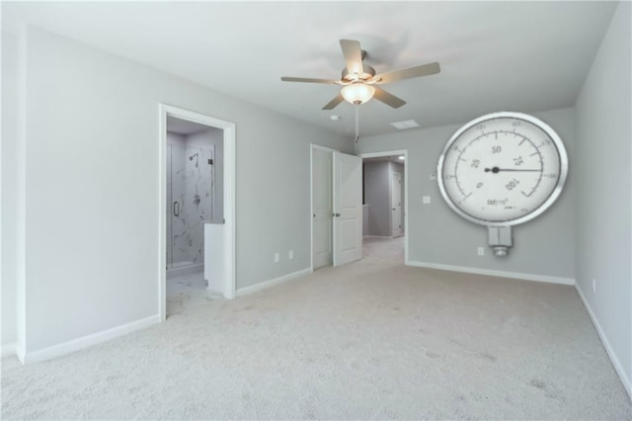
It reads 85; psi
